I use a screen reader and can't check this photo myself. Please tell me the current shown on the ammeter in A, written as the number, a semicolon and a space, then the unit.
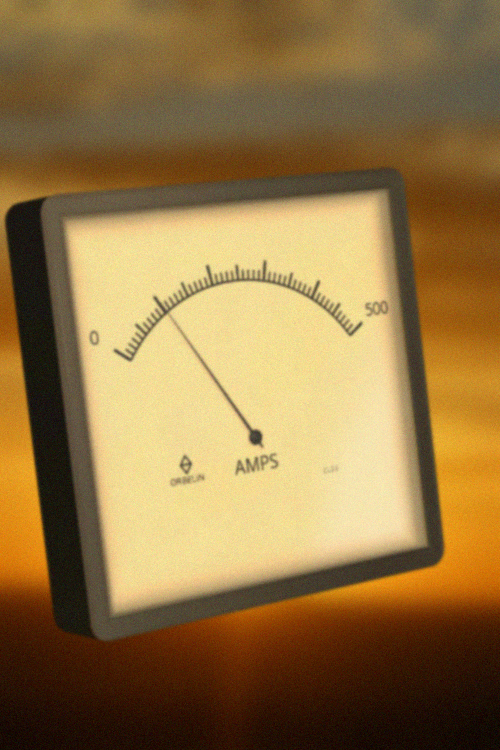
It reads 100; A
